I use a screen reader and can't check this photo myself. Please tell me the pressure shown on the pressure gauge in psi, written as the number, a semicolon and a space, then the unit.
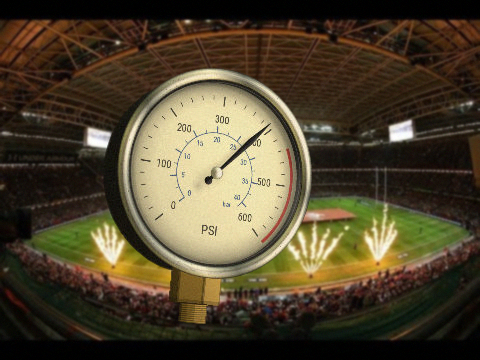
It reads 390; psi
